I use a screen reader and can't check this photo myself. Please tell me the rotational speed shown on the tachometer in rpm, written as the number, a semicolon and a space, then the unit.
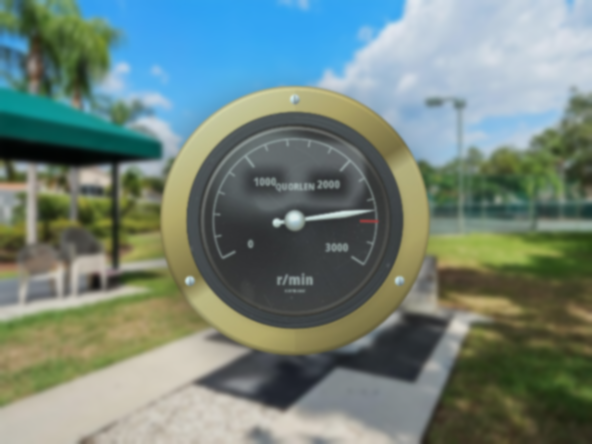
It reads 2500; rpm
